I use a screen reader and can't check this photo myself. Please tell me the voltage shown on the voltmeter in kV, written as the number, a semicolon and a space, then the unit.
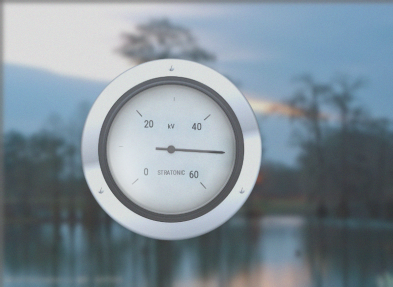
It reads 50; kV
